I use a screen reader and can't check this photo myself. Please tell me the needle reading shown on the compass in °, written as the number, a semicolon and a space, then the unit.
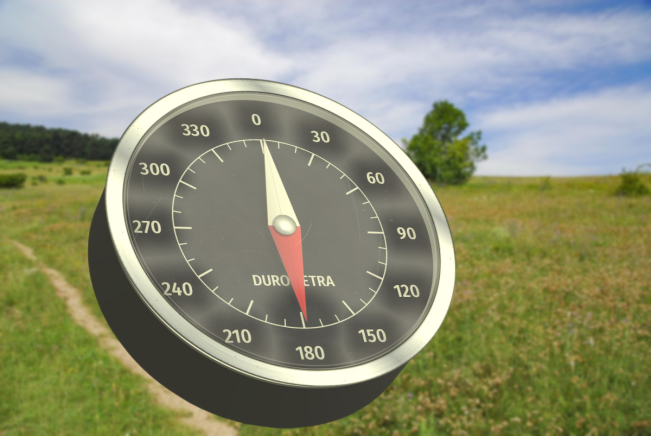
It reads 180; °
